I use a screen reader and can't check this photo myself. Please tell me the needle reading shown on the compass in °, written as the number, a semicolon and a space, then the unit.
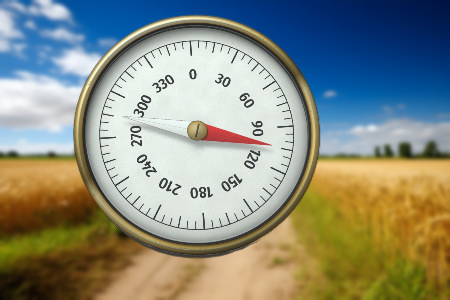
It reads 105; °
